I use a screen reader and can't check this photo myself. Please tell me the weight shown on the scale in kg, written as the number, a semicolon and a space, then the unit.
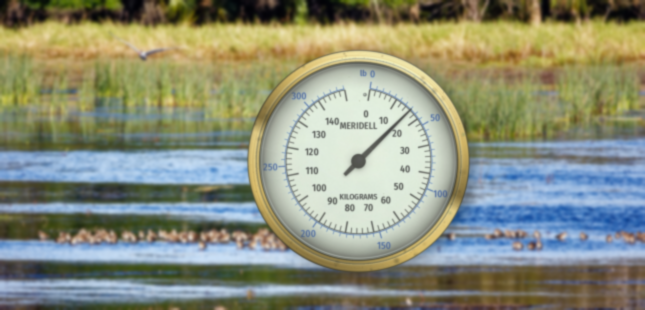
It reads 16; kg
